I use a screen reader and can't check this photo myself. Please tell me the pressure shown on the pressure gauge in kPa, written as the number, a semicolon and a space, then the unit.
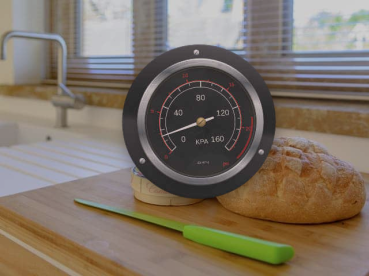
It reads 15; kPa
